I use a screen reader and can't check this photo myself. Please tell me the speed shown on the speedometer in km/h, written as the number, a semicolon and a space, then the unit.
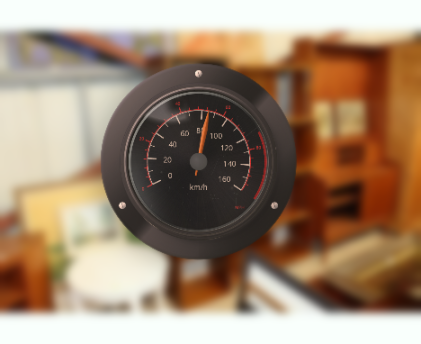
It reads 85; km/h
